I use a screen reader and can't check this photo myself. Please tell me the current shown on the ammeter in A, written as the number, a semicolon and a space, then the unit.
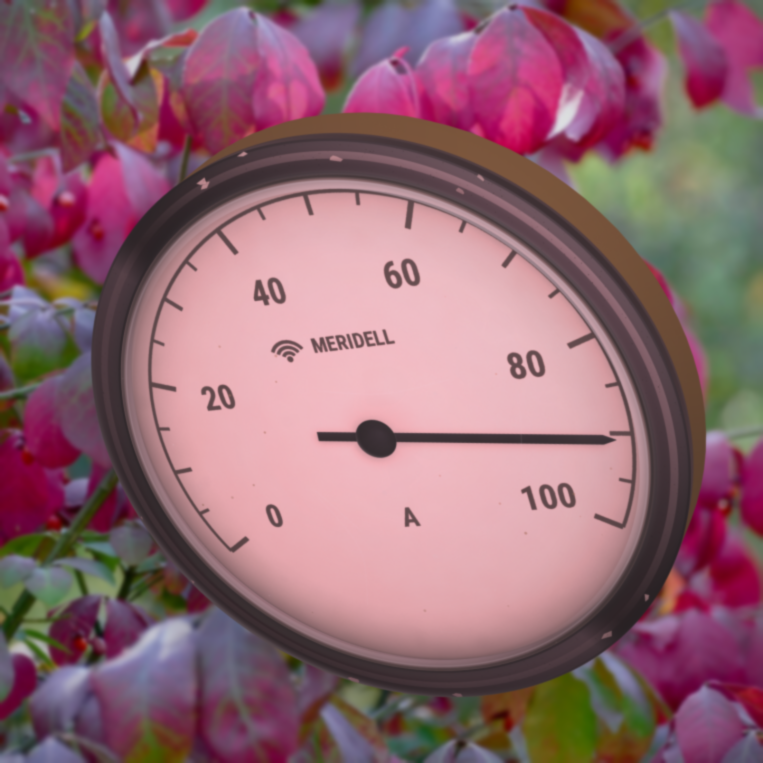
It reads 90; A
